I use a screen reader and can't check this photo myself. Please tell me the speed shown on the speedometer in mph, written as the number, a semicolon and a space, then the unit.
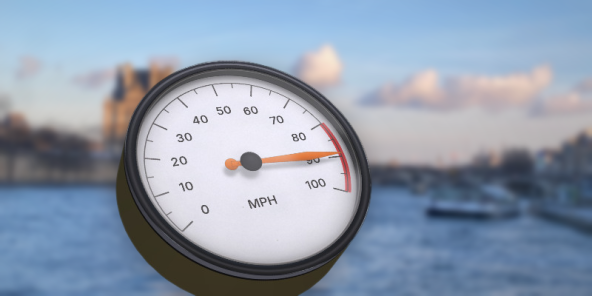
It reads 90; mph
